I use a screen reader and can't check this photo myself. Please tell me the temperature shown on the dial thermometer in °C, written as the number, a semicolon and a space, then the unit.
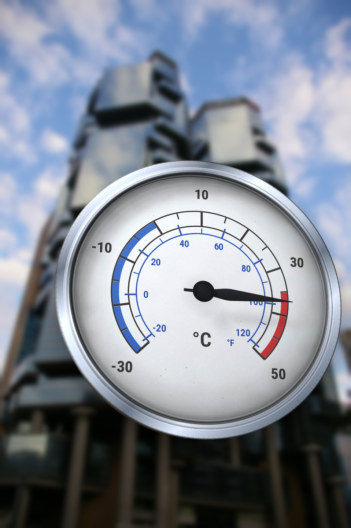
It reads 37.5; °C
